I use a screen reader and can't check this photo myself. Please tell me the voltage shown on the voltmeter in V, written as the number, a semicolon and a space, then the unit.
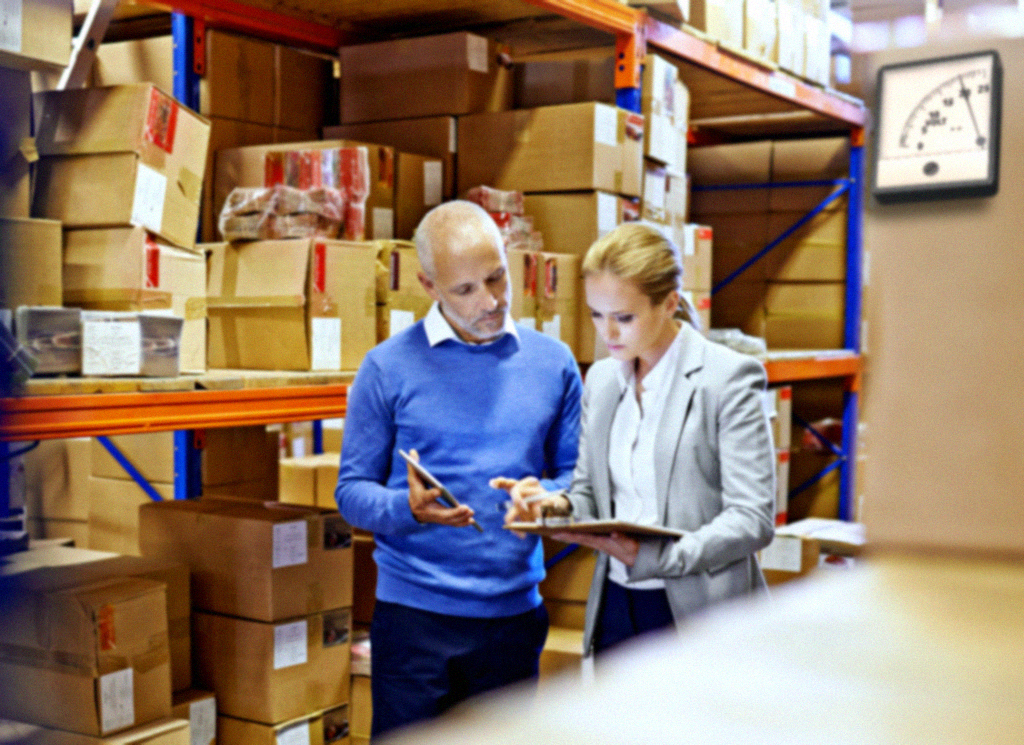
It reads 20; V
